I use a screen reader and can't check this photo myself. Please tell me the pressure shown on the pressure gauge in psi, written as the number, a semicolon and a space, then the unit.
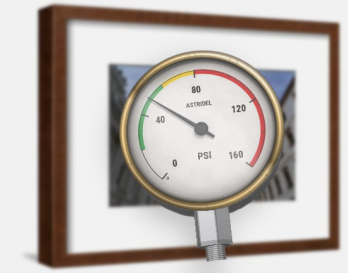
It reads 50; psi
